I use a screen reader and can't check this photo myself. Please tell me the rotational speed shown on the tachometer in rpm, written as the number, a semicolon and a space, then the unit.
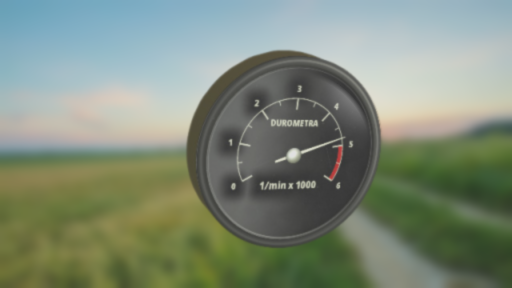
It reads 4750; rpm
